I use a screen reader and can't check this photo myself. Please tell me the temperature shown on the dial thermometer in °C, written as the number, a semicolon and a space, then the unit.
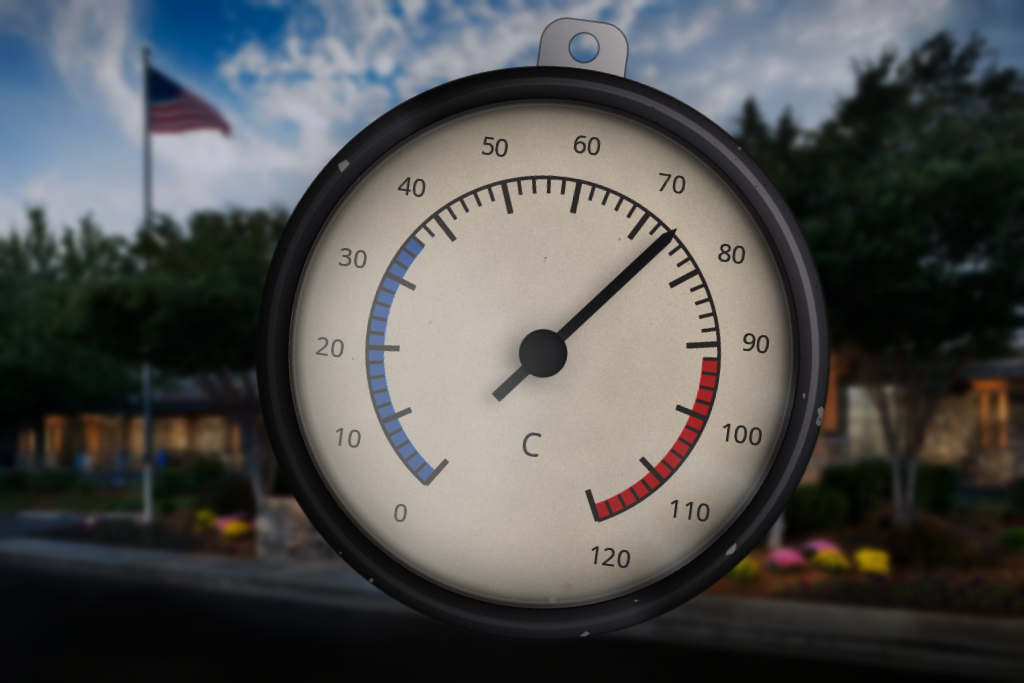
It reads 74; °C
